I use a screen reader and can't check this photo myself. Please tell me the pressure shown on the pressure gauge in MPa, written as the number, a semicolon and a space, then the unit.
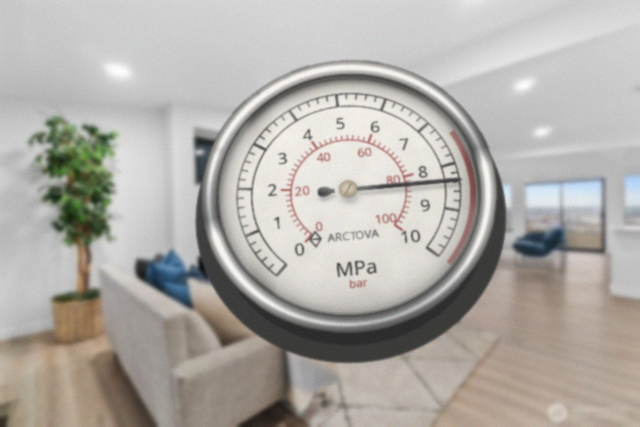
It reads 8.4; MPa
